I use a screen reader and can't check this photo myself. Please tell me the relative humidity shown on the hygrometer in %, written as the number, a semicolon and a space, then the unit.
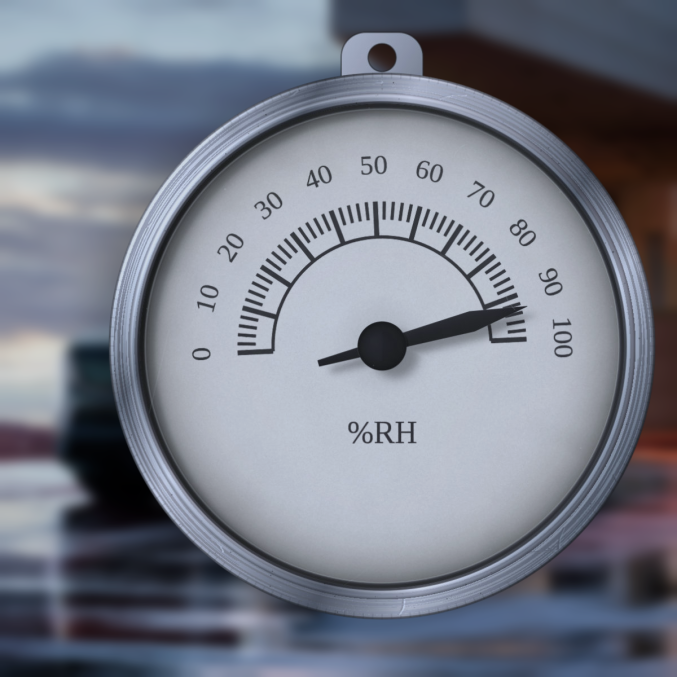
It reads 93; %
